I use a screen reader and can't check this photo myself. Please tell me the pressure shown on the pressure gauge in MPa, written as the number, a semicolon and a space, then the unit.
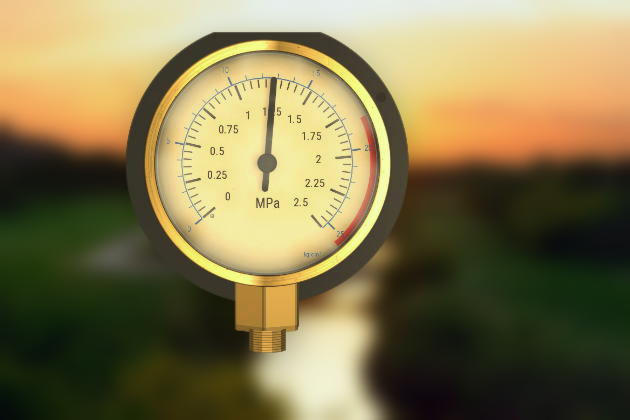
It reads 1.25; MPa
